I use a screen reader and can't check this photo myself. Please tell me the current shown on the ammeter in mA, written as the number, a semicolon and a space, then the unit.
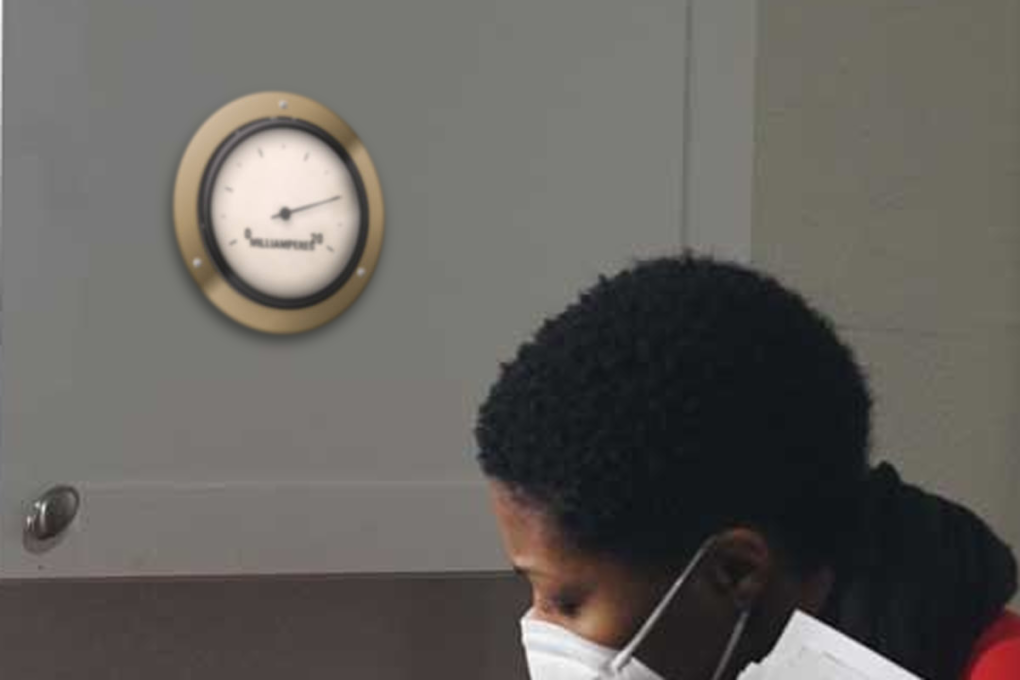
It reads 16; mA
